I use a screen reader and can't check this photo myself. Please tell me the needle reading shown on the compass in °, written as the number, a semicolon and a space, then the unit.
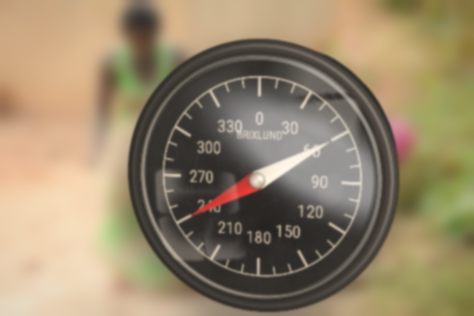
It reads 240; °
